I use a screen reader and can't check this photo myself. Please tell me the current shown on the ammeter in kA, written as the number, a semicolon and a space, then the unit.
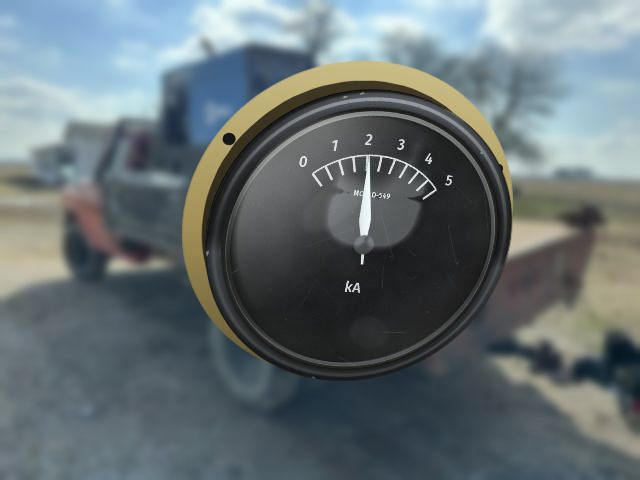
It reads 2; kA
